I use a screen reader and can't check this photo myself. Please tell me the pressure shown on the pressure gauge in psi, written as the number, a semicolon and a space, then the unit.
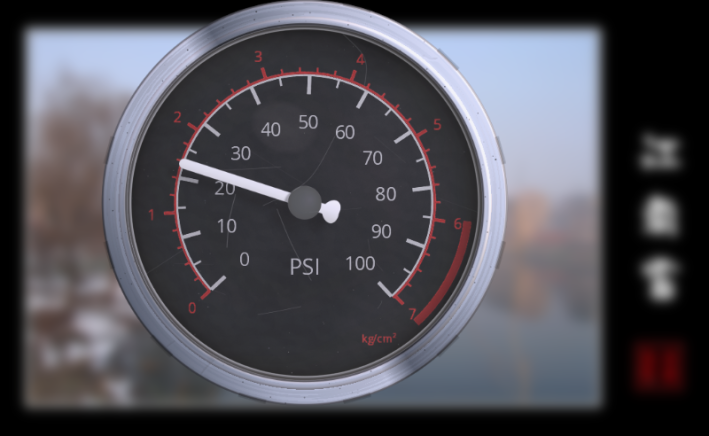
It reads 22.5; psi
